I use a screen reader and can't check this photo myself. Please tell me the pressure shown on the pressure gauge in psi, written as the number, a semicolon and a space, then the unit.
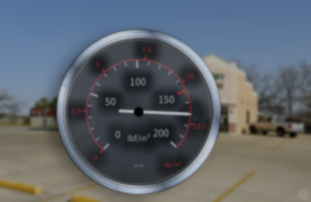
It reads 170; psi
